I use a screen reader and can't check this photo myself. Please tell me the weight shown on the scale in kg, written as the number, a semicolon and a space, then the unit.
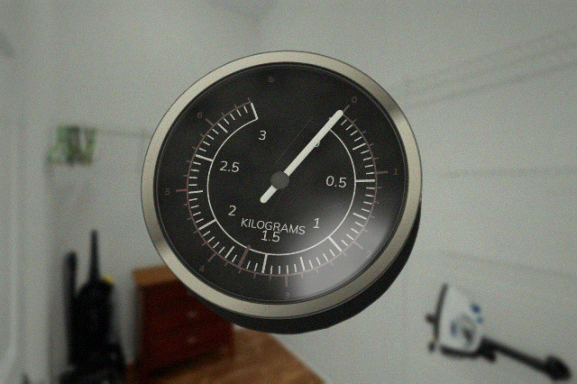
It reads 0; kg
